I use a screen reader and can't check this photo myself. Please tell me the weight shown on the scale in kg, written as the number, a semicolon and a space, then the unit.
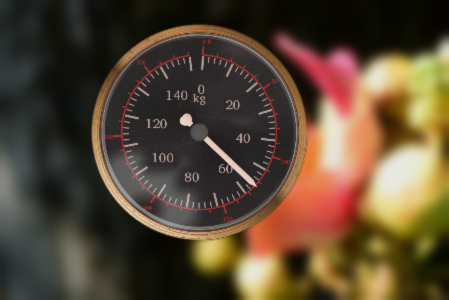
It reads 56; kg
